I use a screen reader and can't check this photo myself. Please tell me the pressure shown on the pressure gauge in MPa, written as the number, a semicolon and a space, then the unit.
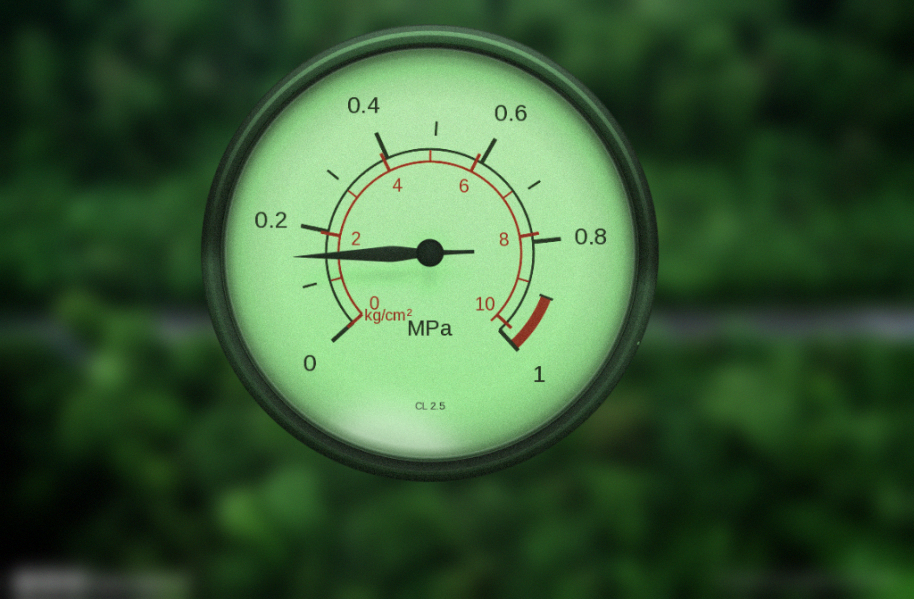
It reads 0.15; MPa
